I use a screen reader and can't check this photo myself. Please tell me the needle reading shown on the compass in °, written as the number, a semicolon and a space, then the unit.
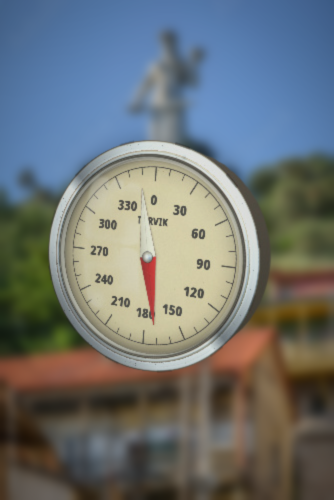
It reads 170; °
